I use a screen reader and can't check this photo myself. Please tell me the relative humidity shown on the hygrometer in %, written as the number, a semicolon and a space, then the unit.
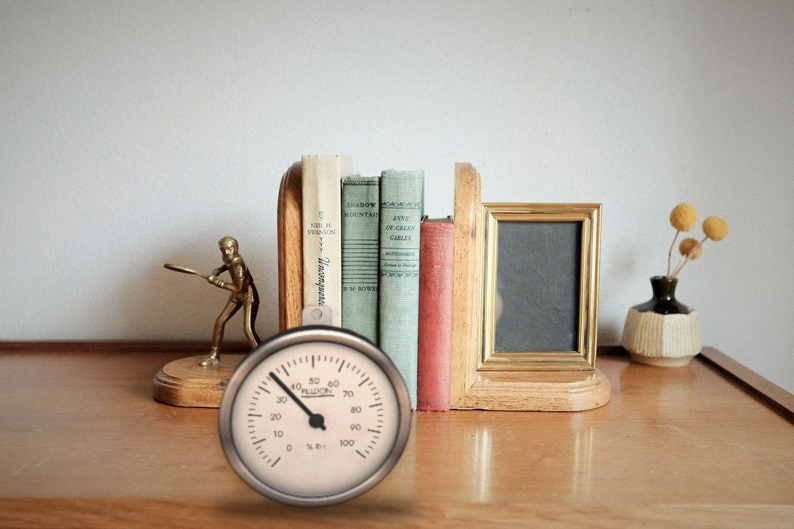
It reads 36; %
